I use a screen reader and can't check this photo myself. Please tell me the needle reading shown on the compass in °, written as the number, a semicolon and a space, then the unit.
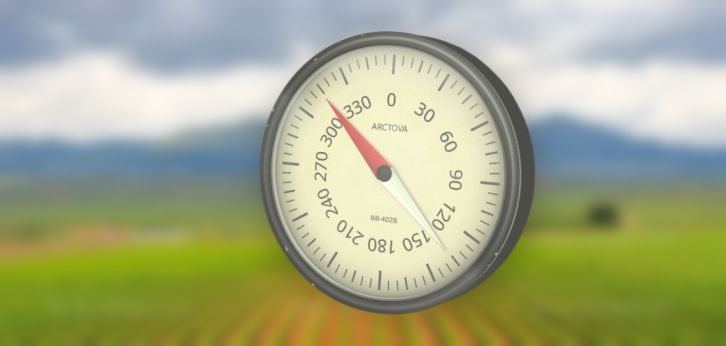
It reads 315; °
